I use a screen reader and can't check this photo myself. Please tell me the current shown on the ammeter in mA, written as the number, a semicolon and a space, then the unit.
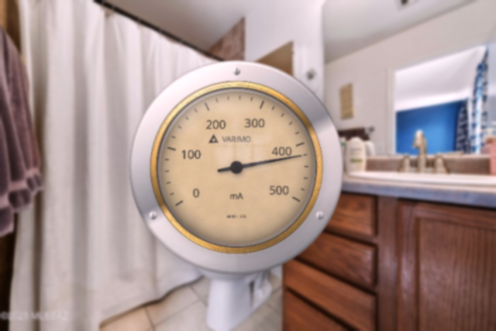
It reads 420; mA
